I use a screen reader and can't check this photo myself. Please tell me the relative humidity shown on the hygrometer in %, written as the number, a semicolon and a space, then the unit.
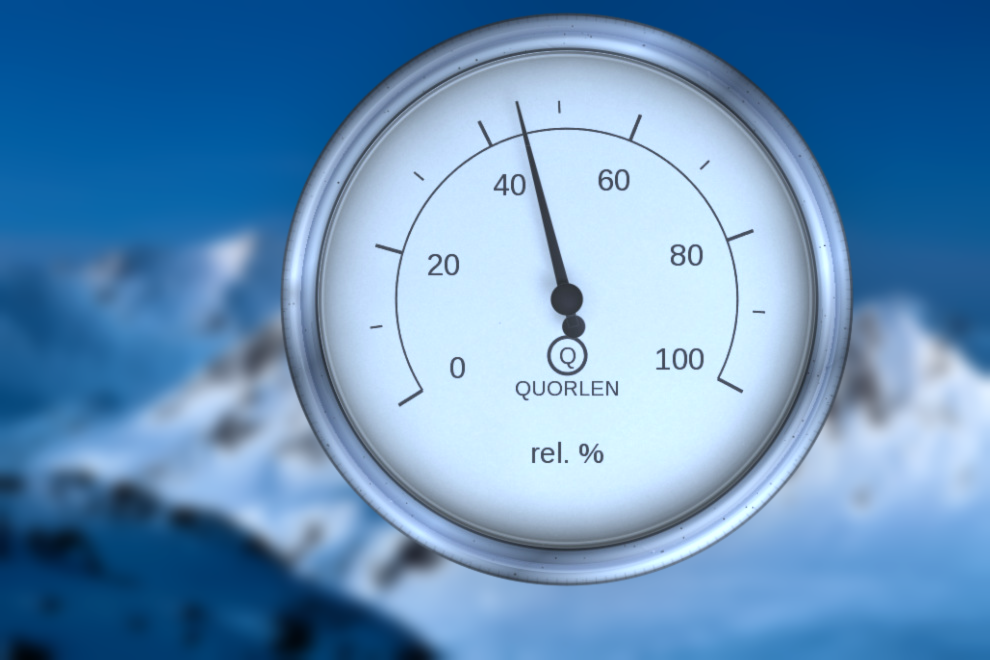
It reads 45; %
